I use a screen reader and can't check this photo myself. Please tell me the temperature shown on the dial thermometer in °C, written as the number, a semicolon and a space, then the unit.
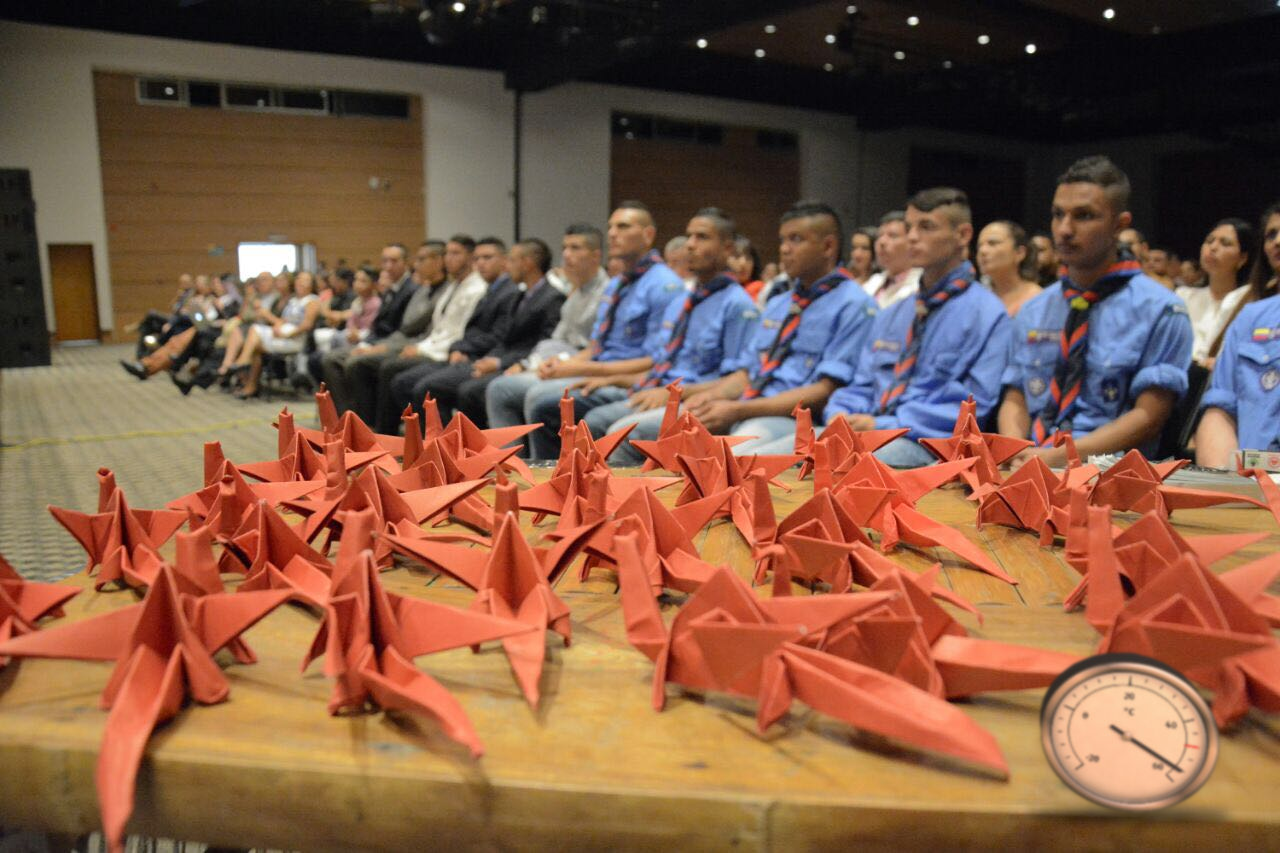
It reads 56; °C
